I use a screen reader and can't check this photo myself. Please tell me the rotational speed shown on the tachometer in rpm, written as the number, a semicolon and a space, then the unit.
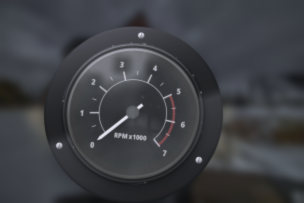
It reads 0; rpm
